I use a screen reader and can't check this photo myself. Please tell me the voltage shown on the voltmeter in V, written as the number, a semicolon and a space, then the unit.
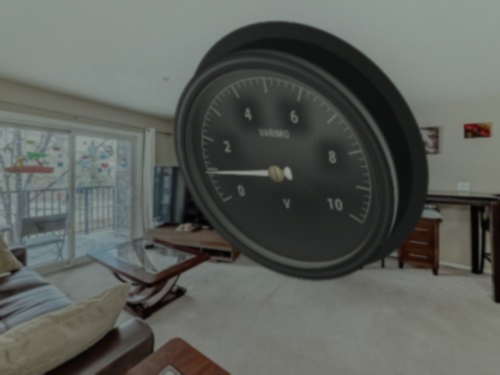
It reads 1; V
